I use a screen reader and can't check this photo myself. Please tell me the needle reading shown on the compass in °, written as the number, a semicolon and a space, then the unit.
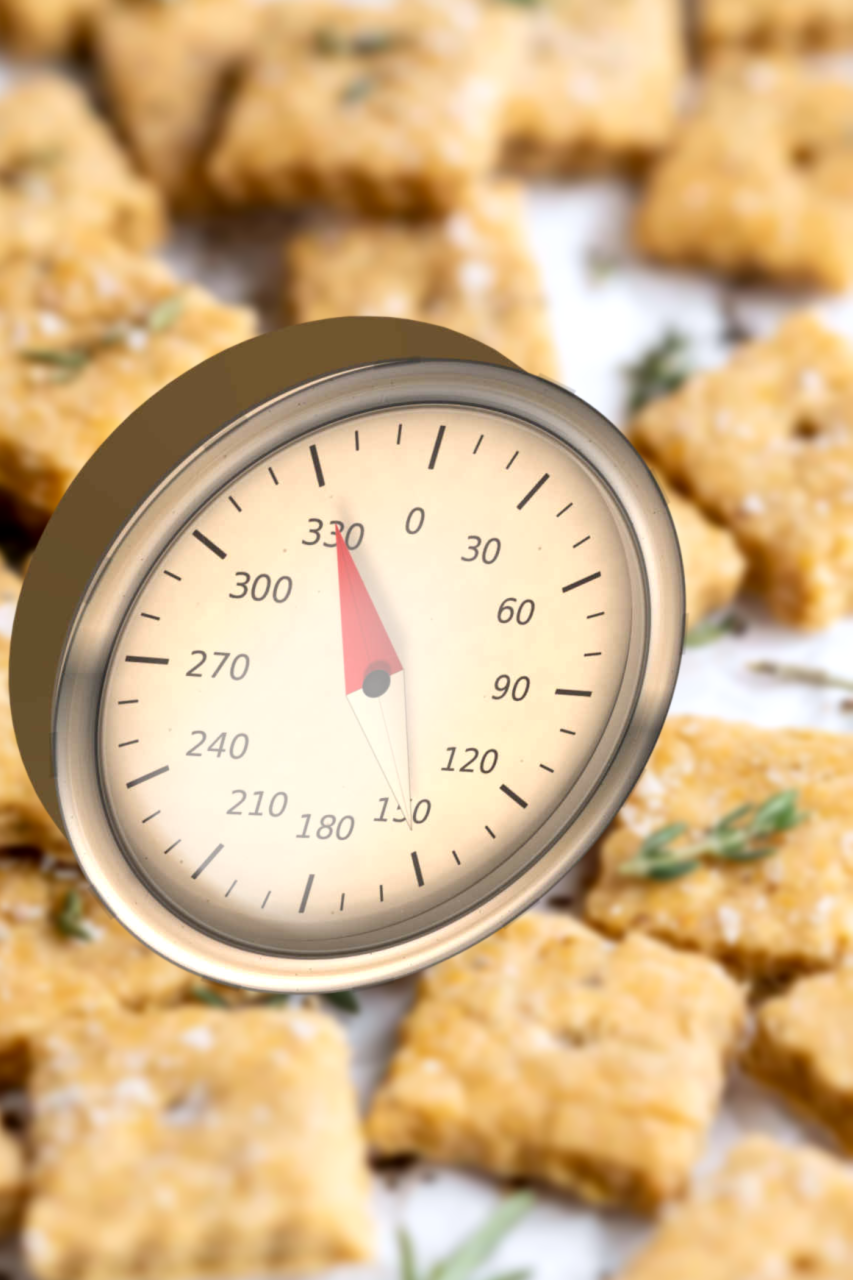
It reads 330; °
